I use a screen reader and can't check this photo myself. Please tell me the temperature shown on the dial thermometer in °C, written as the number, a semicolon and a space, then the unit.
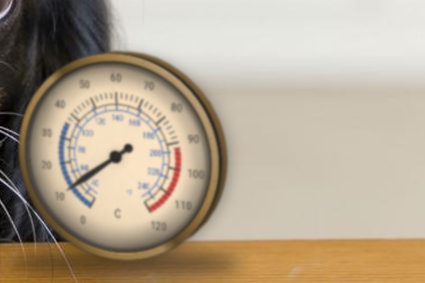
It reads 10; °C
